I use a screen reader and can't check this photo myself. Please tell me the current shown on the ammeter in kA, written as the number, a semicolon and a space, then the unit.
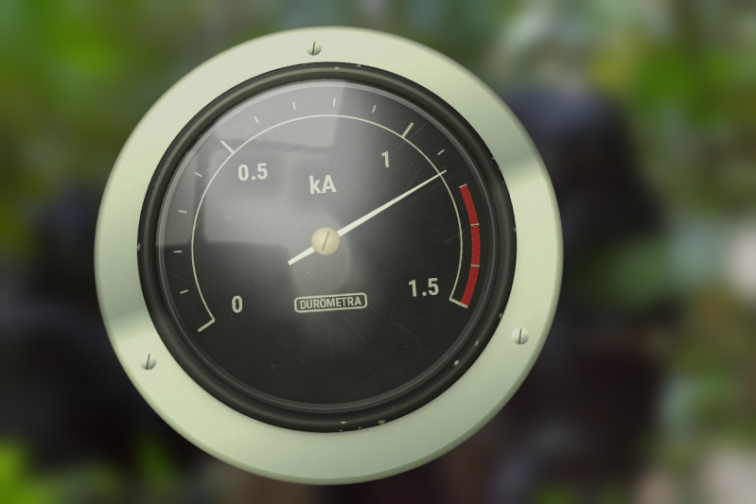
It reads 1.15; kA
